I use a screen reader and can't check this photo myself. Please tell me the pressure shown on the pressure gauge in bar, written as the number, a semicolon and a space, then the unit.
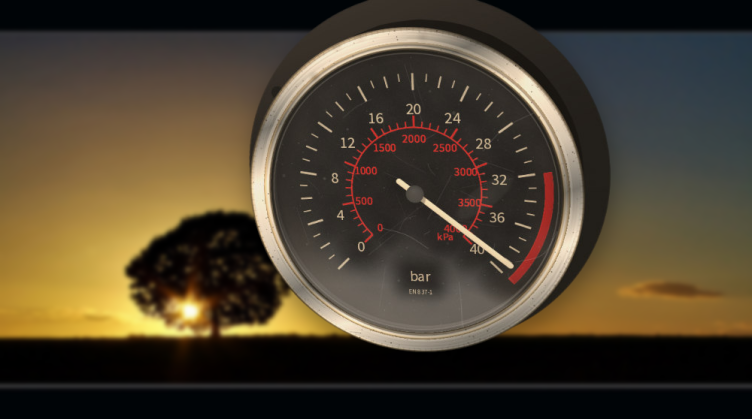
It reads 39; bar
